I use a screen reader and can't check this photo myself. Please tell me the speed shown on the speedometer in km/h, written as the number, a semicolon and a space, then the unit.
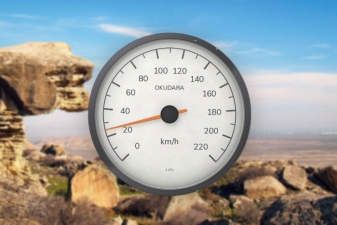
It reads 25; km/h
